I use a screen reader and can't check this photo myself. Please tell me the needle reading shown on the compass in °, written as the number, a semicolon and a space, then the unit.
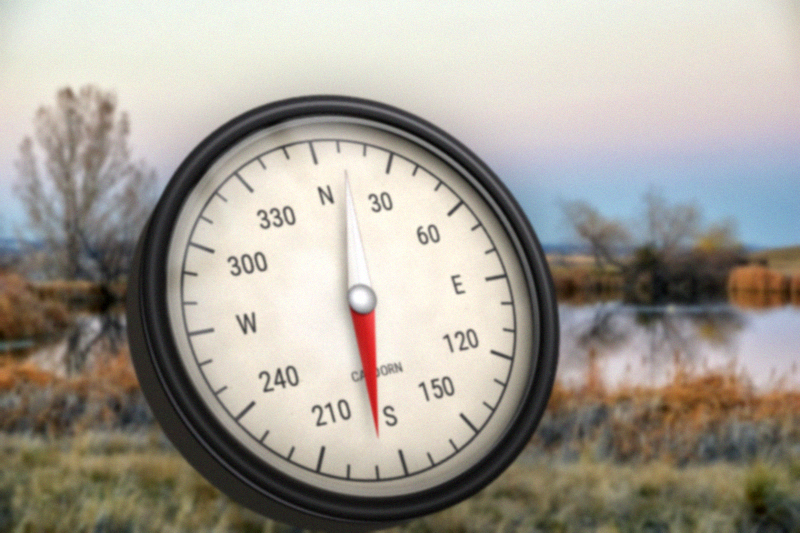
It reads 190; °
